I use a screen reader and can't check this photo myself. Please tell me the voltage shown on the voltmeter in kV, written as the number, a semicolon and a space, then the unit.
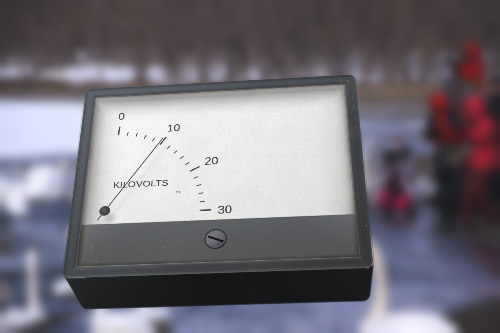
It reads 10; kV
